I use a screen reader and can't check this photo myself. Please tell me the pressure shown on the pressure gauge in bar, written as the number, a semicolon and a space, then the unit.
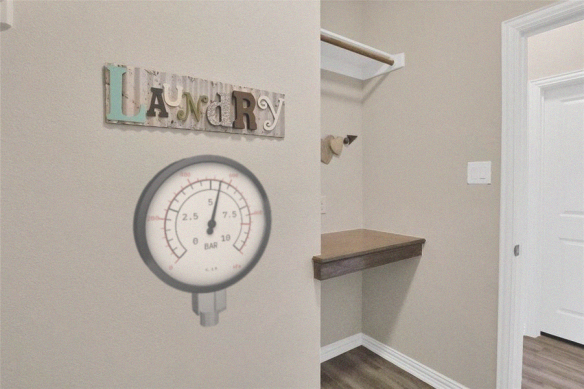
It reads 5.5; bar
